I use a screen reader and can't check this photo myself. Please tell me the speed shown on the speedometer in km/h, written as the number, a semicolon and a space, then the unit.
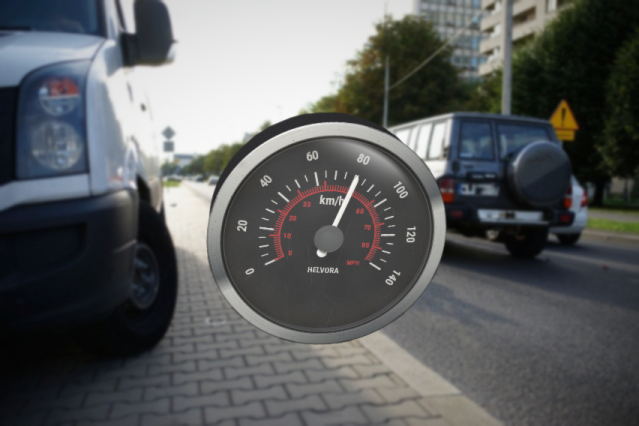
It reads 80; km/h
